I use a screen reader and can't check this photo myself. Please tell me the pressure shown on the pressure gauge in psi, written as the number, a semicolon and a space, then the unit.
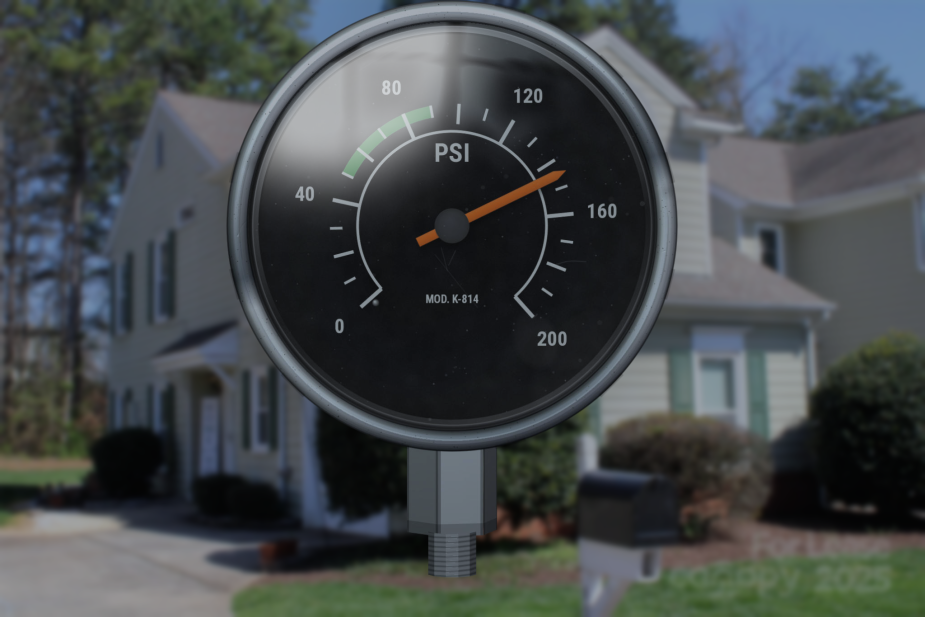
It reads 145; psi
